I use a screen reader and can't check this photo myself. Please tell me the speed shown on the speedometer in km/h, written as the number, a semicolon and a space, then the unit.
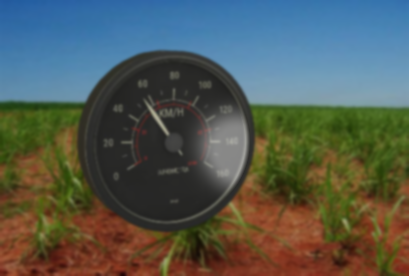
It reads 55; km/h
